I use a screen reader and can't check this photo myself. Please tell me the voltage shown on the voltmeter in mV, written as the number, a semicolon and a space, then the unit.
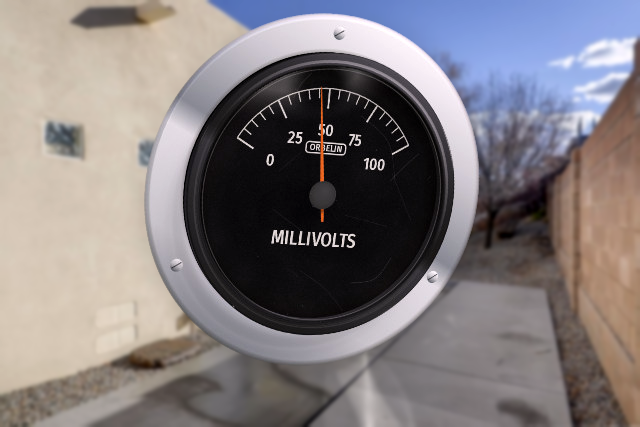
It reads 45; mV
